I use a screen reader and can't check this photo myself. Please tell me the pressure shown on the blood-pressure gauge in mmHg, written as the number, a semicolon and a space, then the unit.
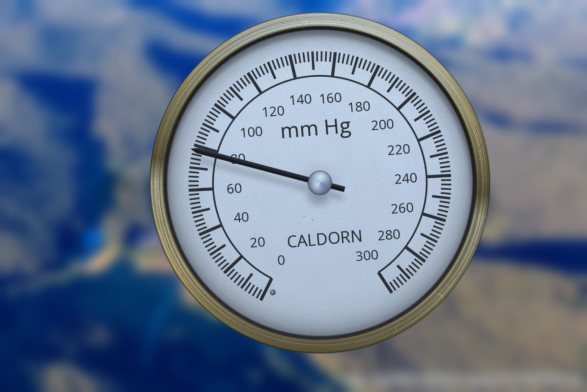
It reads 78; mmHg
